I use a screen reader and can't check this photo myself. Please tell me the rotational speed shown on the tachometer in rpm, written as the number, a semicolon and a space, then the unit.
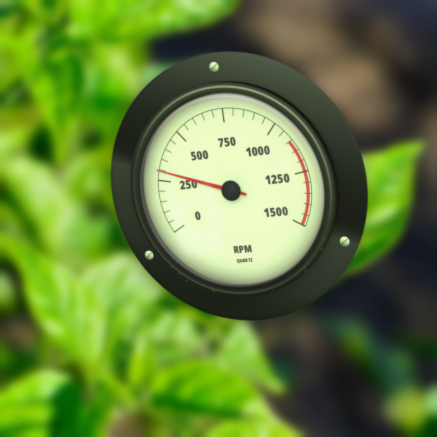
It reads 300; rpm
